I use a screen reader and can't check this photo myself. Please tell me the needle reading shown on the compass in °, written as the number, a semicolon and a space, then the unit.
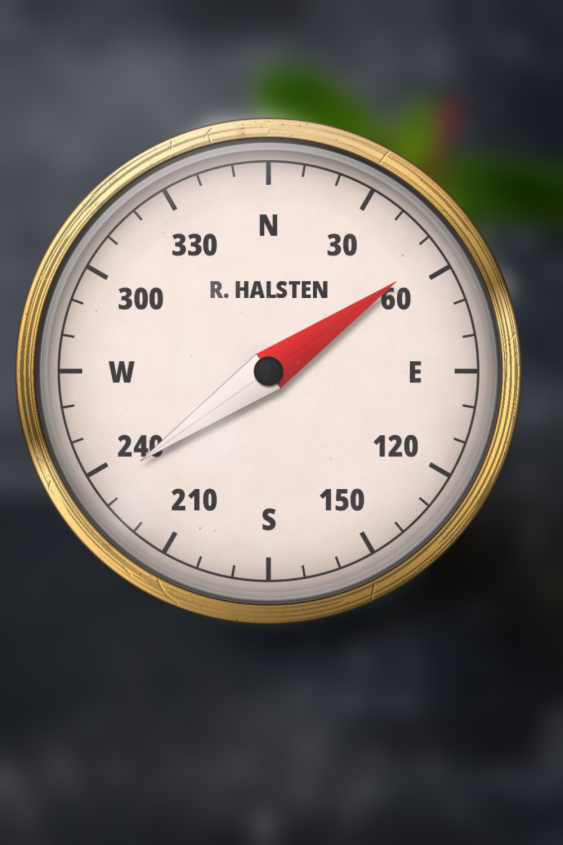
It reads 55; °
